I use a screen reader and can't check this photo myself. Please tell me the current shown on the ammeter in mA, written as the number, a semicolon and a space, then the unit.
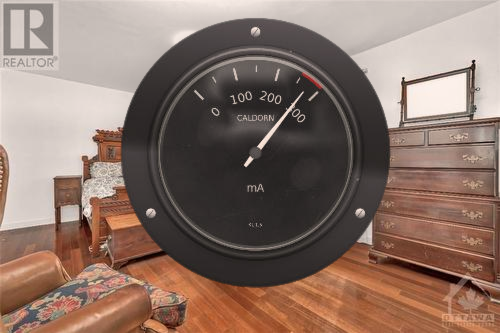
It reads 275; mA
